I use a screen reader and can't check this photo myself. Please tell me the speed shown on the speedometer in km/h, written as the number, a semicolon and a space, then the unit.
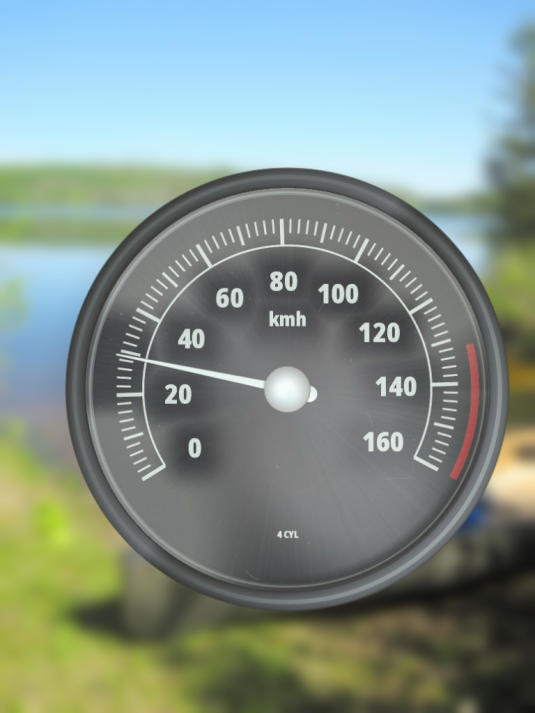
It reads 29; km/h
